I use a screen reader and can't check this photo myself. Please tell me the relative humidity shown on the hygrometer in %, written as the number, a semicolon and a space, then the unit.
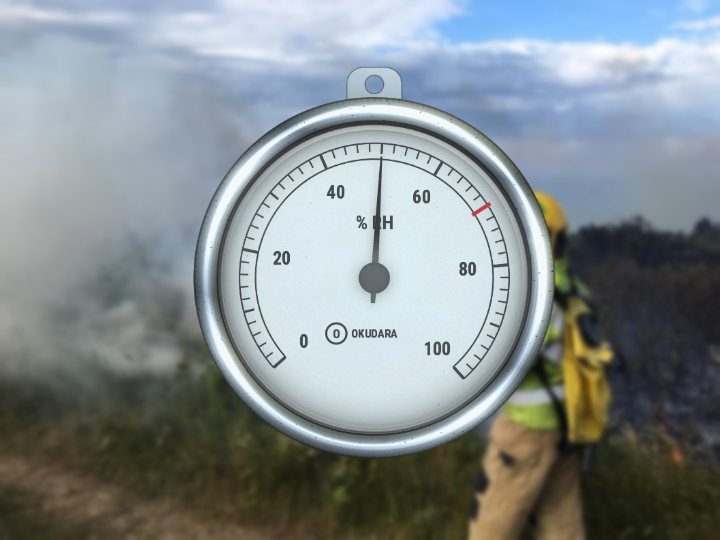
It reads 50; %
